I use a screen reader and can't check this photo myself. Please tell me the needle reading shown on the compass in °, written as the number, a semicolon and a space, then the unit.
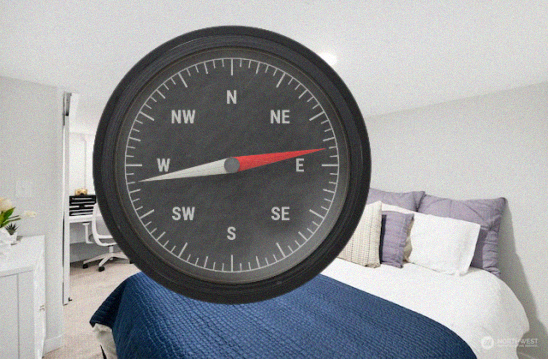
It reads 80; °
